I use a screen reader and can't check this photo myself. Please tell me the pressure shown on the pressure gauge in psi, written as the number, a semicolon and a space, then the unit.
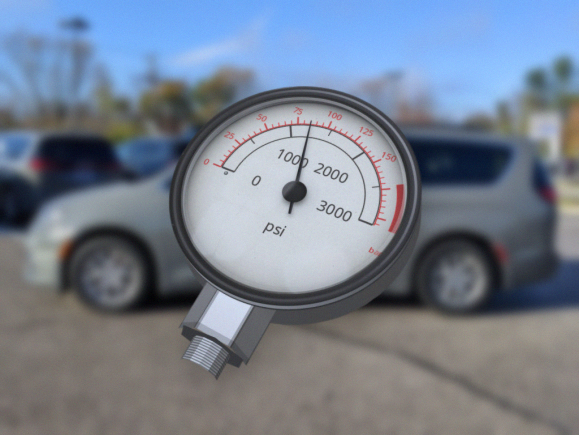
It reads 1250; psi
